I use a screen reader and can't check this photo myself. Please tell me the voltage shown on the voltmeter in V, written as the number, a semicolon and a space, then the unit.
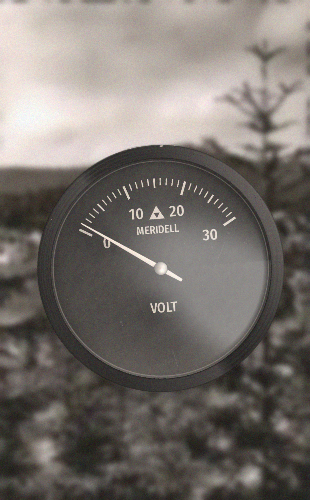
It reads 1; V
